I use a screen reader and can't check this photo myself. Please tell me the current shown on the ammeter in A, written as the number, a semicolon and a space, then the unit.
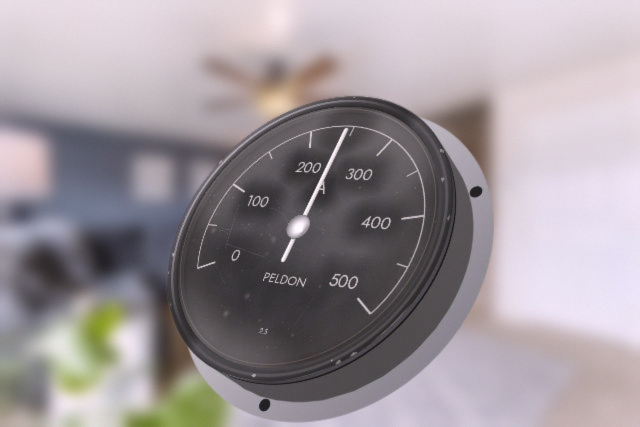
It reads 250; A
